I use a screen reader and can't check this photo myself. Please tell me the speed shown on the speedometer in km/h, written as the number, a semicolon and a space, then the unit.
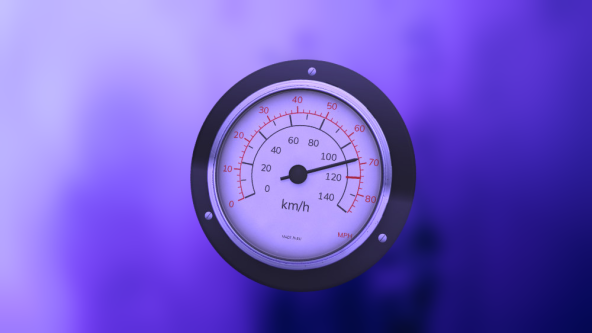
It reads 110; km/h
